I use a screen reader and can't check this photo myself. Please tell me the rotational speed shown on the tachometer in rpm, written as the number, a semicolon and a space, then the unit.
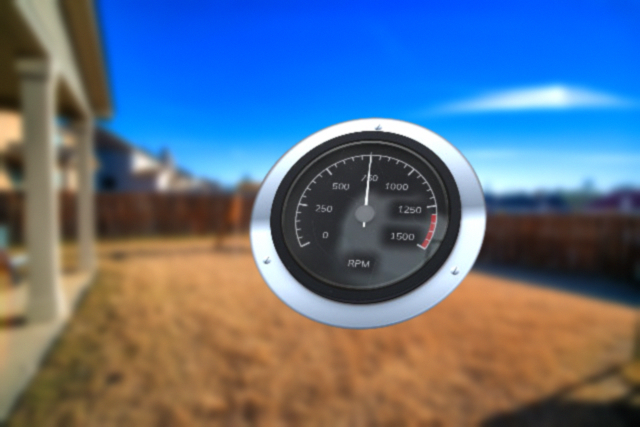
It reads 750; rpm
